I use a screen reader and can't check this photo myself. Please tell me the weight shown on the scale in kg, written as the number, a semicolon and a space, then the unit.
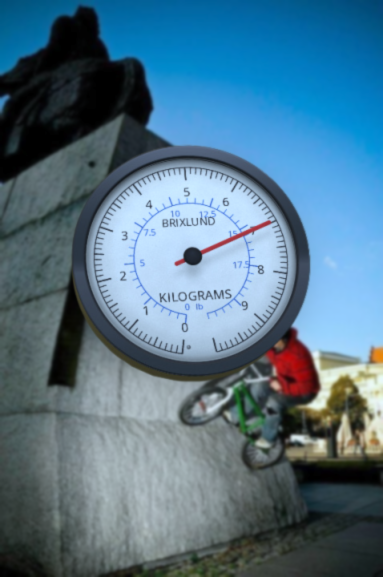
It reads 7; kg
